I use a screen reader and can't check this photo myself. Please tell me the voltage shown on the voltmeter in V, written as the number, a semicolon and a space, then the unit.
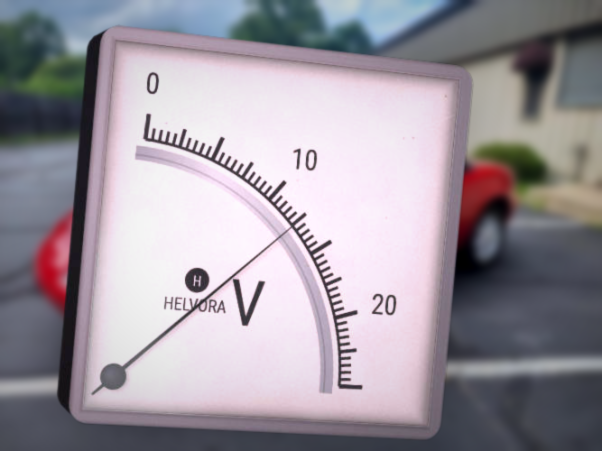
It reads 12.5; V
